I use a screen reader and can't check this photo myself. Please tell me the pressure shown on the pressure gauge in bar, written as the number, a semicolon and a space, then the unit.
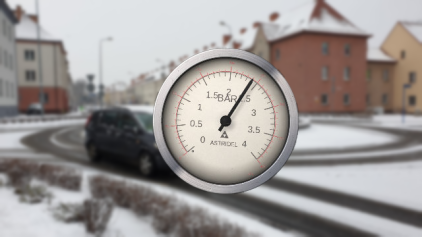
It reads 2.4; bar
